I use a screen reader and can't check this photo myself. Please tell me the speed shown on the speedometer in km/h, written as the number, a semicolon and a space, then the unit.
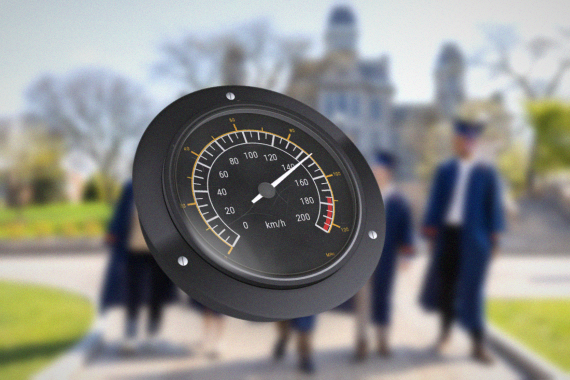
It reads 145; km/h
